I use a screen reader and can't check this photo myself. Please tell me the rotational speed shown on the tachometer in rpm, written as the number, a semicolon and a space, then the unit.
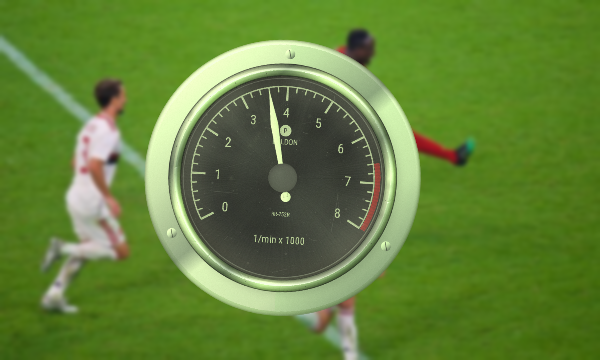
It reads 3600; rpm
